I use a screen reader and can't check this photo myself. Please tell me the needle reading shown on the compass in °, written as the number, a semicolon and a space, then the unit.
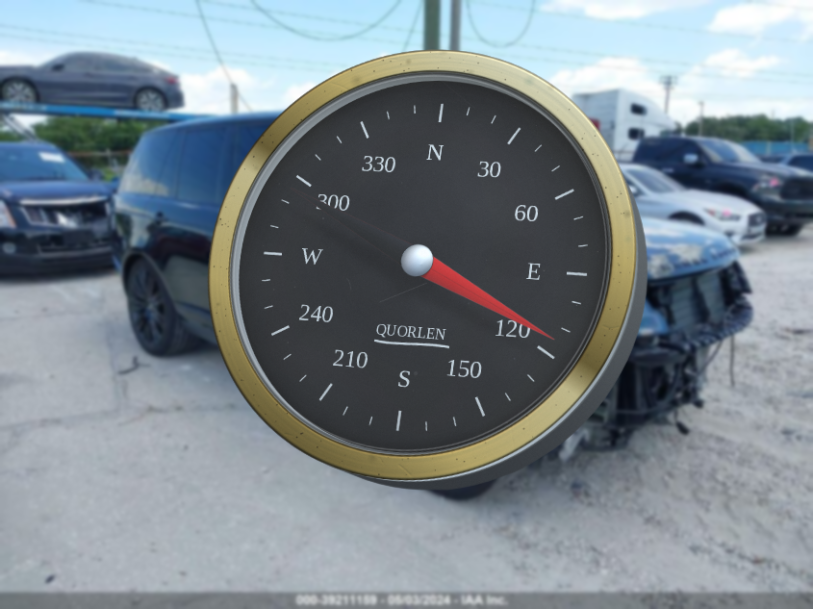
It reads 115; °
